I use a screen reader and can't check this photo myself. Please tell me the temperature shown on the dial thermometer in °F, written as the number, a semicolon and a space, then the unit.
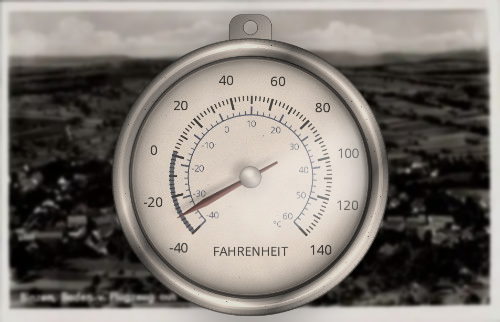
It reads -30; °F
